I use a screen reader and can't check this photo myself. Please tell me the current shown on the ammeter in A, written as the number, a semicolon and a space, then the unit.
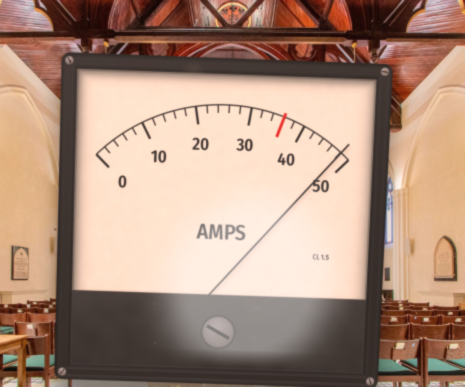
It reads 48; A
